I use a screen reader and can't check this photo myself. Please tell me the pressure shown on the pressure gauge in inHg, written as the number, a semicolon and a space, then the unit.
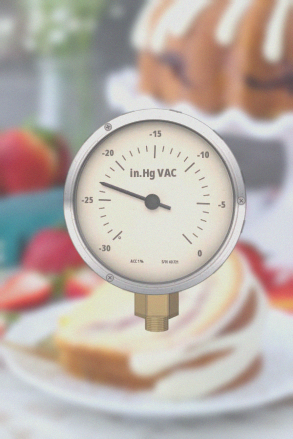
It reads -23; inHg
